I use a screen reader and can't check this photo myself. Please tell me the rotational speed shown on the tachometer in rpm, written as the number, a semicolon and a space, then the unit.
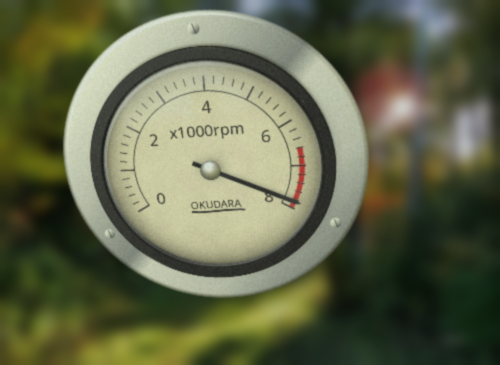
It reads 7800; rpm
